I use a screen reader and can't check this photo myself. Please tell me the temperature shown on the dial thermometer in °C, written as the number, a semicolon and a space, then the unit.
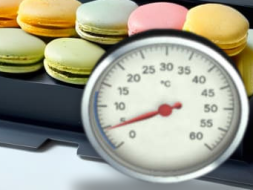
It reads 5; °C
